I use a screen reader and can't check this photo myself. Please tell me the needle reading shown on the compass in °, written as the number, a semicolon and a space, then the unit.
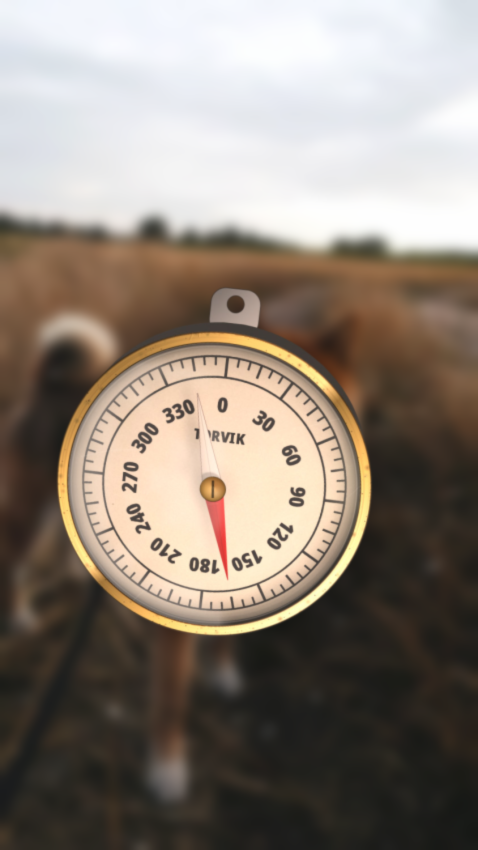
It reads 165; °
